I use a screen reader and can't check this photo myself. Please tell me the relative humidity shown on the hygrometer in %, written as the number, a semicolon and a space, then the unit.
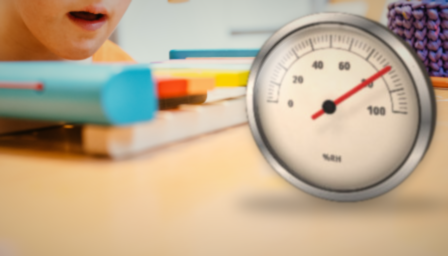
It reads 80; %
